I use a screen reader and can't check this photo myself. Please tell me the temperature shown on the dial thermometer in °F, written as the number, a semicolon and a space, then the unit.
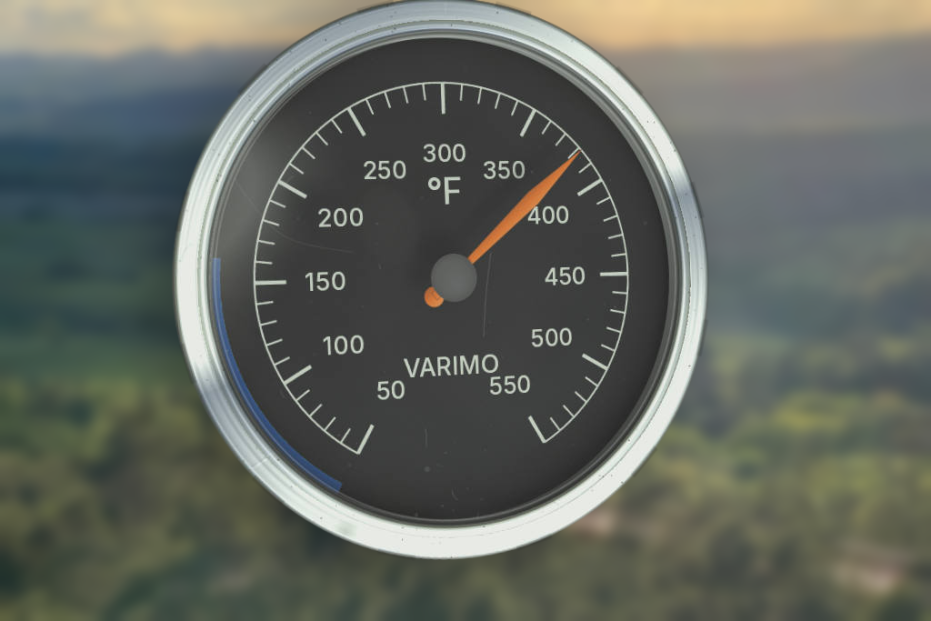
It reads 380; °F
